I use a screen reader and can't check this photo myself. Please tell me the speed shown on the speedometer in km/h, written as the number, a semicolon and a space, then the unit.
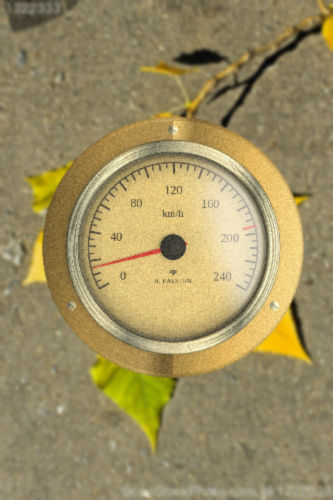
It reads 15; km/h
